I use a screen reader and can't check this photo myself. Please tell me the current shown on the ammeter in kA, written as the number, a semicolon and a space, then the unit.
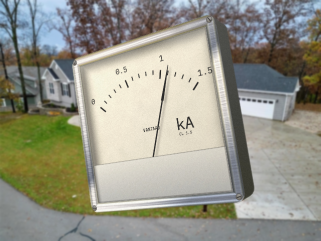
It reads 1.1; kA
